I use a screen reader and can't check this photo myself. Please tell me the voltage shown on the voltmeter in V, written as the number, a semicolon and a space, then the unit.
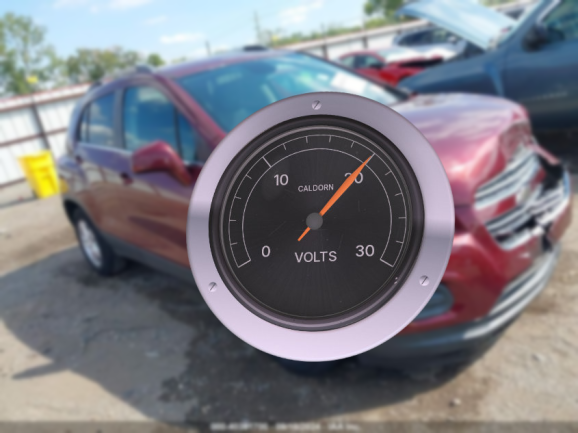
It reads 20; V
